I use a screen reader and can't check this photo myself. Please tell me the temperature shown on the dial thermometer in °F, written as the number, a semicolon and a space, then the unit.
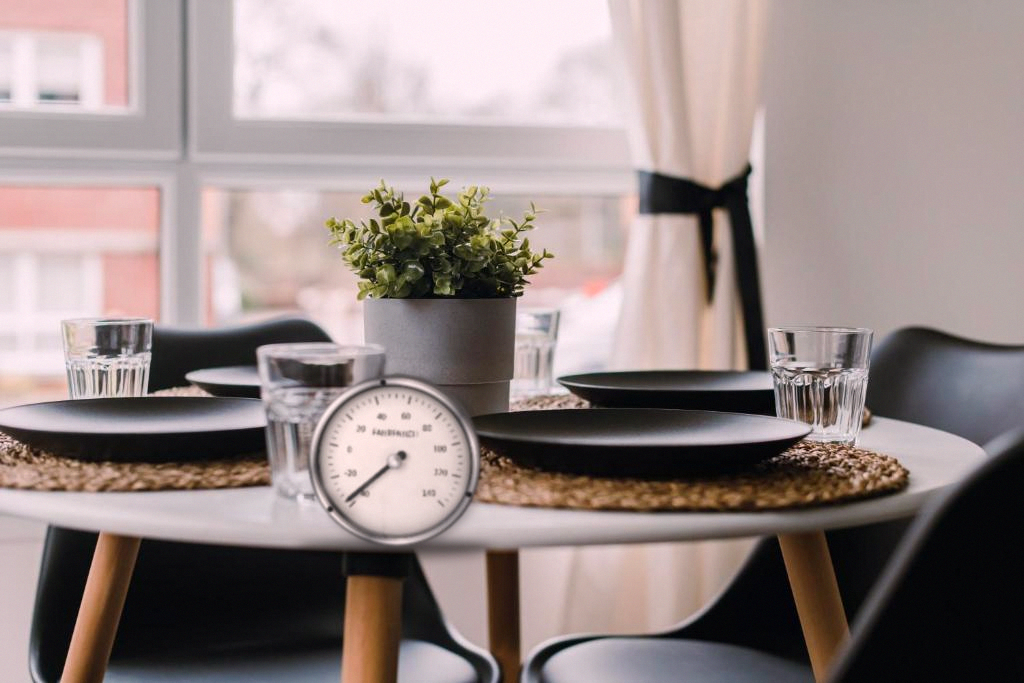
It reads -36; °F
